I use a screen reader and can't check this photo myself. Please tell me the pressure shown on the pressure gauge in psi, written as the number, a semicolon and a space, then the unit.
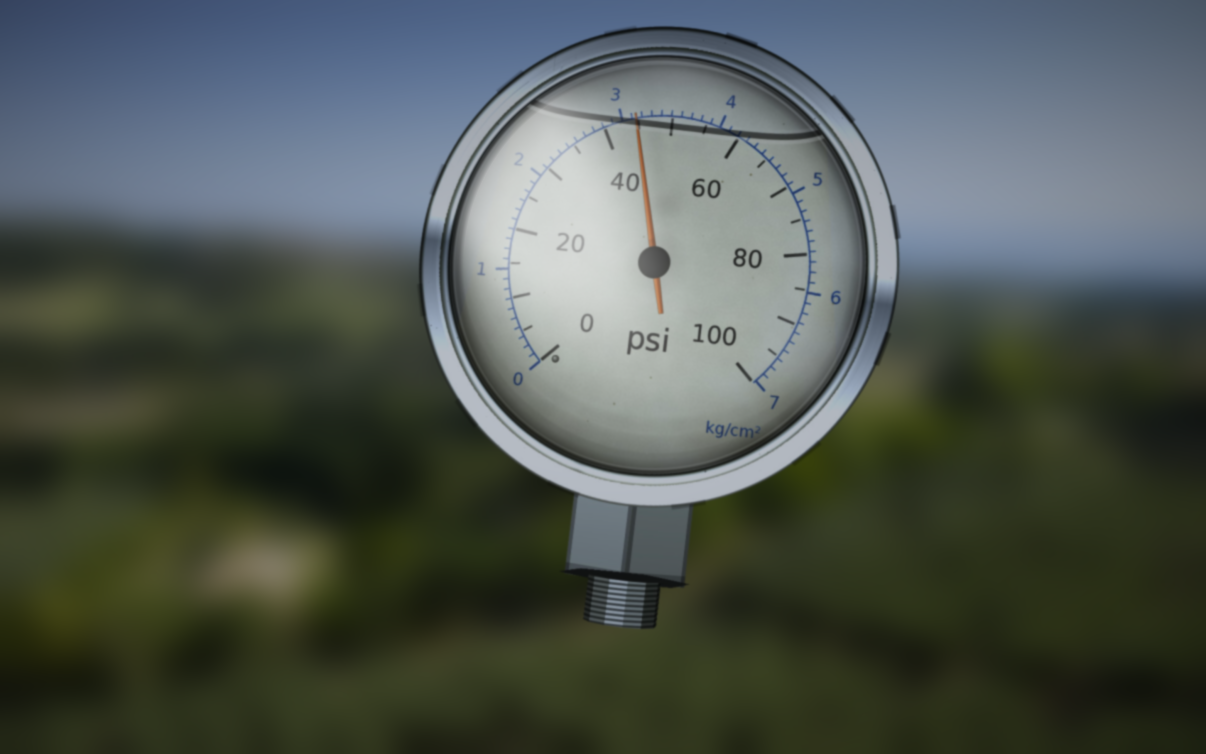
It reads 45; psi
